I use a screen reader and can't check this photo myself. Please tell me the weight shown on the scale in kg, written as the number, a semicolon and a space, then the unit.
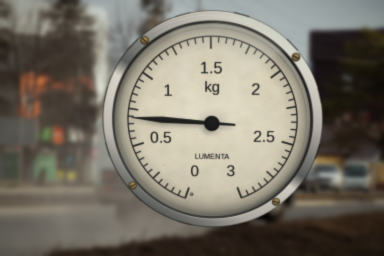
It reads 0.7; kg
